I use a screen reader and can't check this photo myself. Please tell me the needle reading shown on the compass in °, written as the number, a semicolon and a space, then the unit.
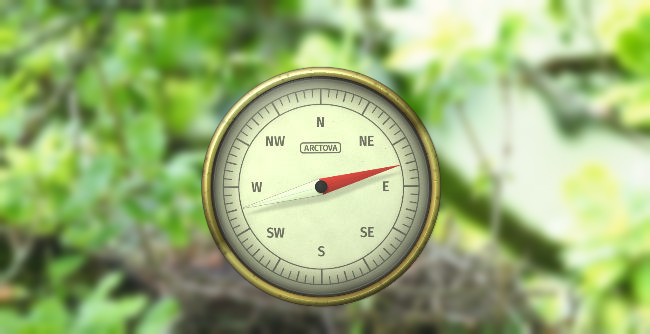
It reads 75; °
